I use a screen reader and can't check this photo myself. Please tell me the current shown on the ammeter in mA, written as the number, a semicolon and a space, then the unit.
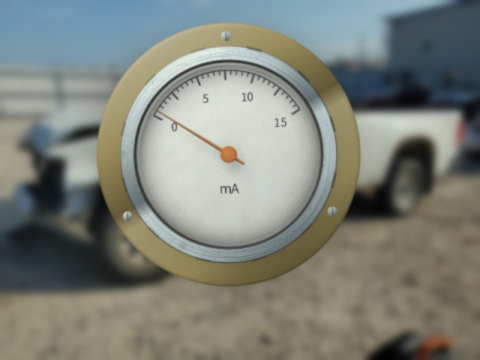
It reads 0.5; mA
